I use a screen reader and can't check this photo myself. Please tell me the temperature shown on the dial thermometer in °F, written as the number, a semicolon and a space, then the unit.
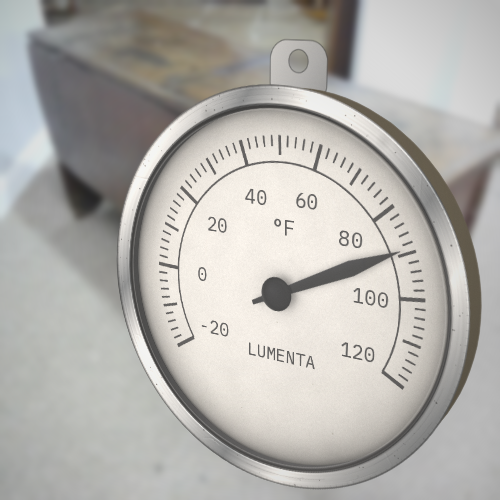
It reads 89; °F
